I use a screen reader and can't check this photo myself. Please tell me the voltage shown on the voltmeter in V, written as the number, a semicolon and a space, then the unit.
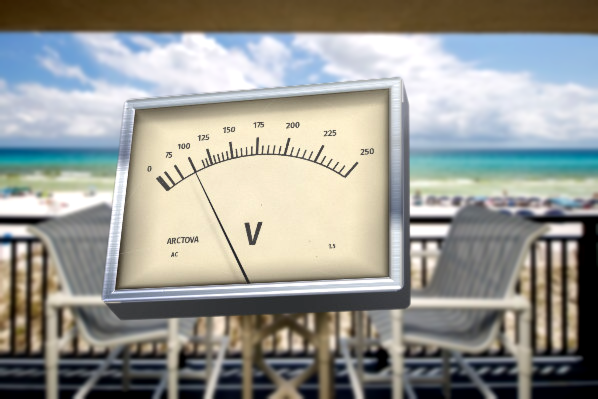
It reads 100; V
